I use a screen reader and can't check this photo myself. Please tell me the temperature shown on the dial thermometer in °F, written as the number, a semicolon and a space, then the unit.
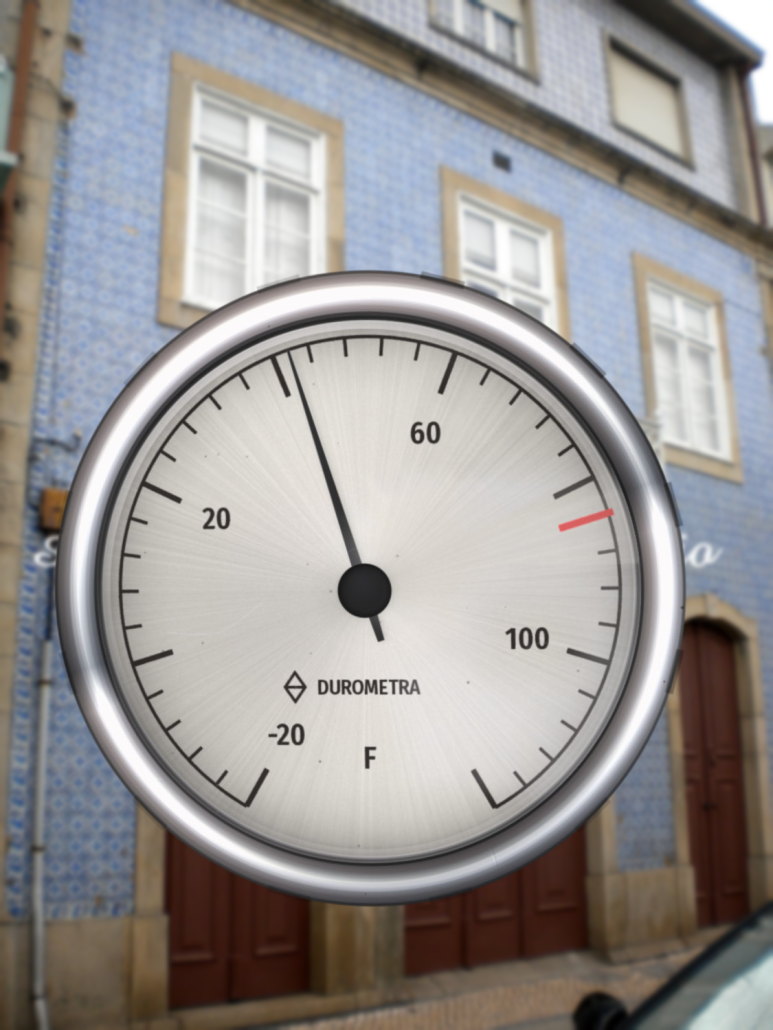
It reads 42; °F
